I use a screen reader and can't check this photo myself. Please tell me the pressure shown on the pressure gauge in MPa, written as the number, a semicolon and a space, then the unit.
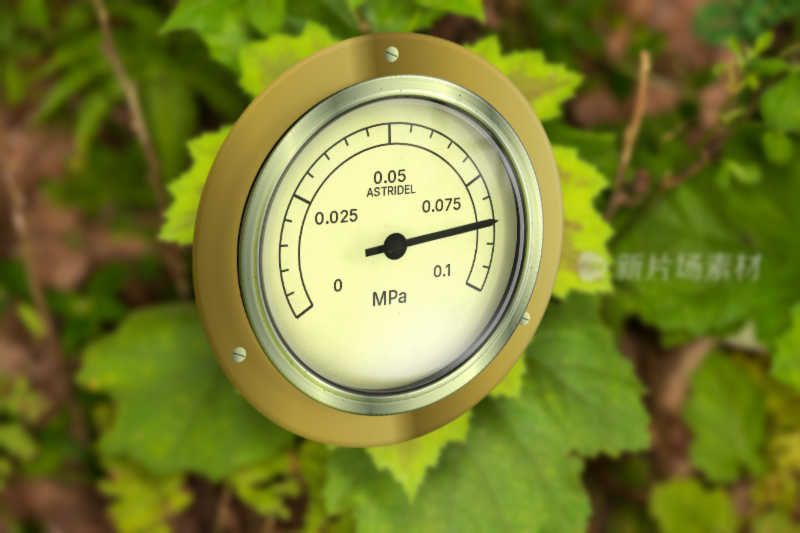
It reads 0.085; MPa
